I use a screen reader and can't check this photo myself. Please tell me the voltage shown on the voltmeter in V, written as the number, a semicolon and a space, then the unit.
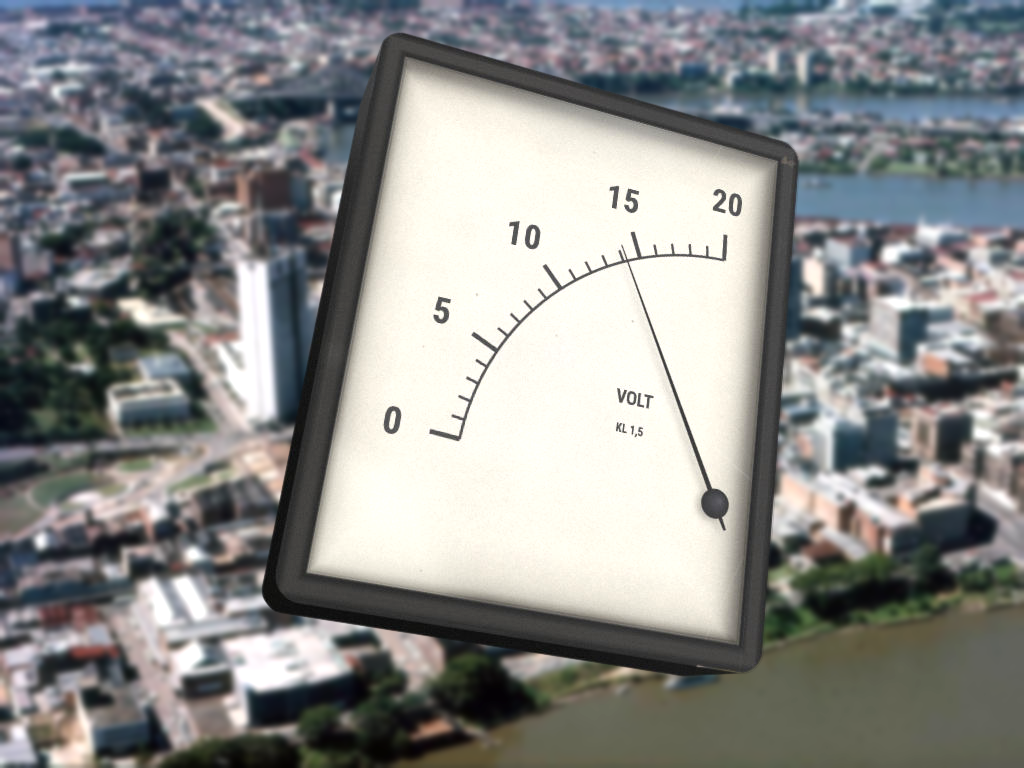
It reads 14; V
